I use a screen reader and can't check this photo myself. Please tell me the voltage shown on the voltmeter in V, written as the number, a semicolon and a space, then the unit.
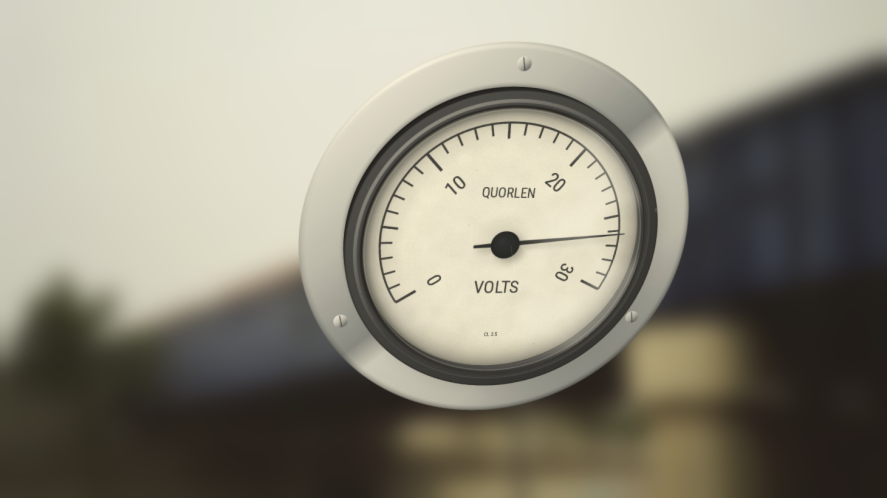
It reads 26; V
